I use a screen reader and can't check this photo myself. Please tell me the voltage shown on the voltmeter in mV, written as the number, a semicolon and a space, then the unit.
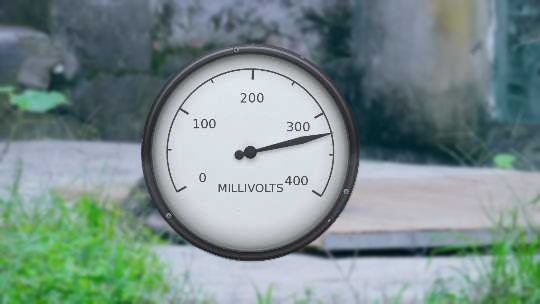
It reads 325; mV
